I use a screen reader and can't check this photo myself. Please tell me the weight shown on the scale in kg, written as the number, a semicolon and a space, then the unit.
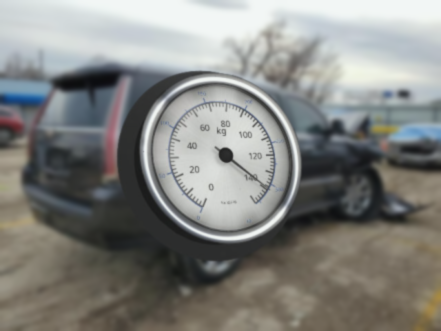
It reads 140; kg
